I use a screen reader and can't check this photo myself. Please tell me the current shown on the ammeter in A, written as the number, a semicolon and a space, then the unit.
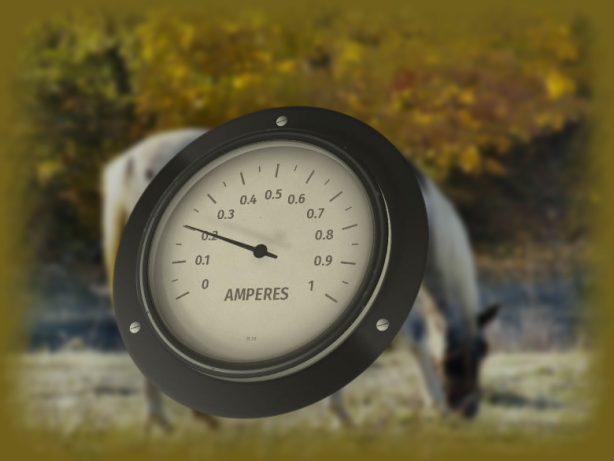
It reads 0.2; A
